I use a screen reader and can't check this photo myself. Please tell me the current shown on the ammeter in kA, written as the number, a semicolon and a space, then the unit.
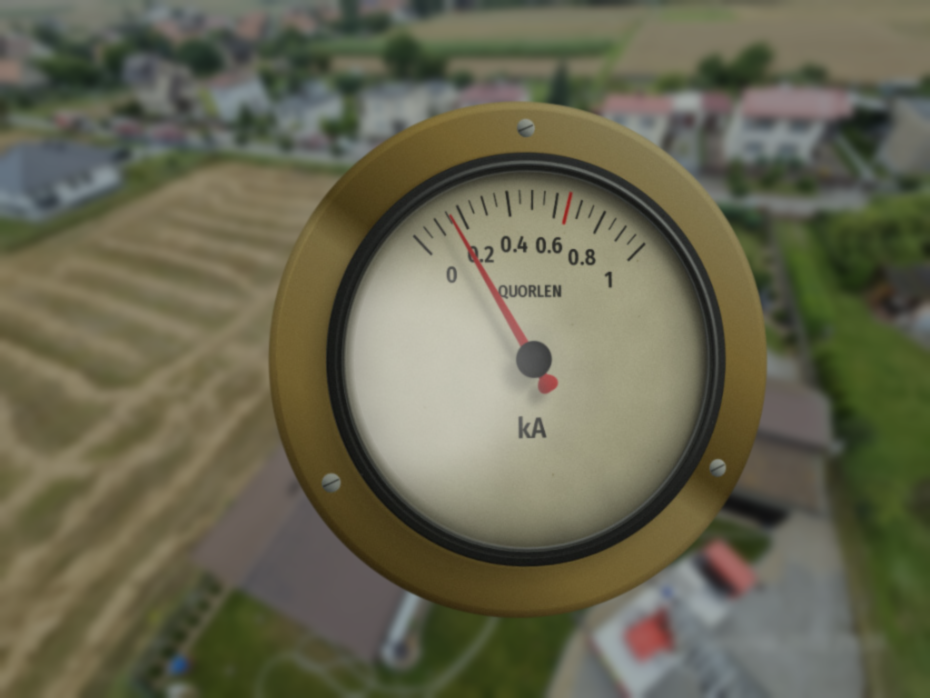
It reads 0.15; kA
